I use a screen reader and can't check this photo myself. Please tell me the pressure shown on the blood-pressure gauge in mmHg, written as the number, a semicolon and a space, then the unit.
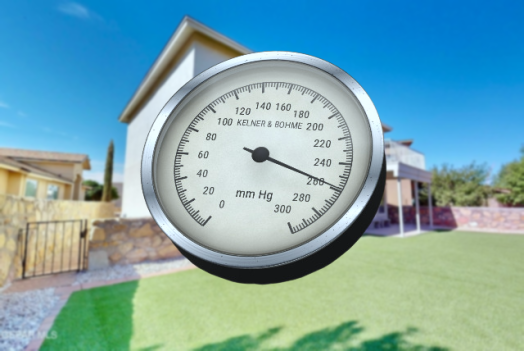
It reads 260; mmHg
